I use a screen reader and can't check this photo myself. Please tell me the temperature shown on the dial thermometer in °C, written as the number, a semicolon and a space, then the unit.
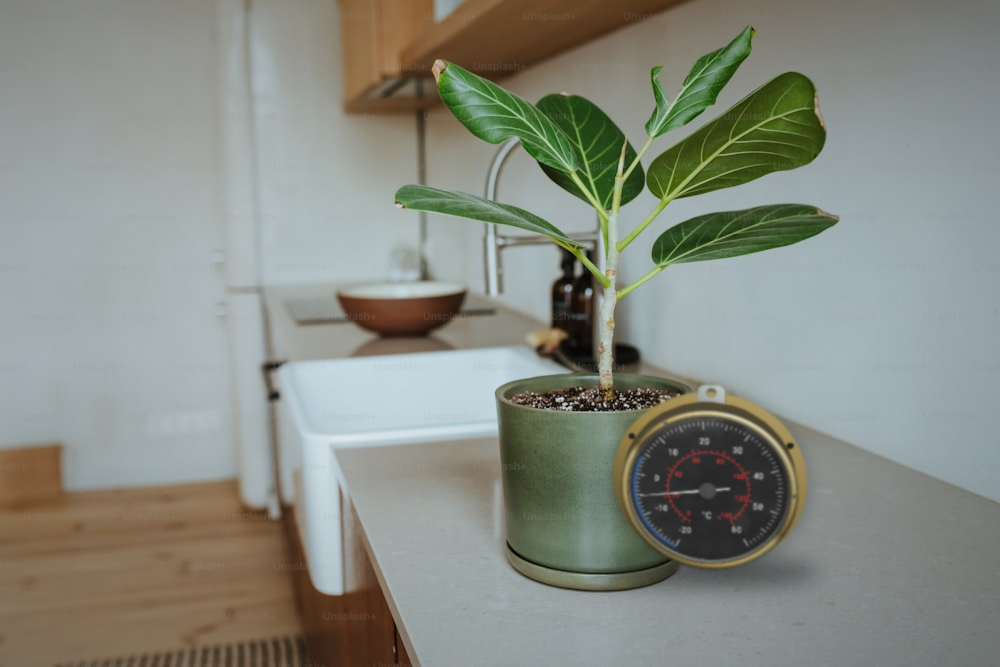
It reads -5; °C
